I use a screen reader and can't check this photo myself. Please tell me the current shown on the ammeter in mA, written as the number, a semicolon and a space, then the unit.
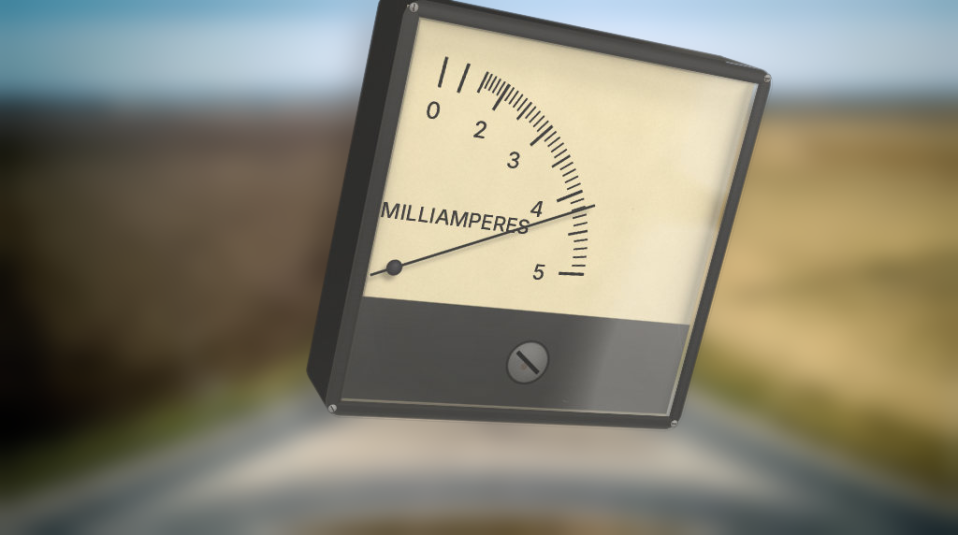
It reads 4.2; mA
